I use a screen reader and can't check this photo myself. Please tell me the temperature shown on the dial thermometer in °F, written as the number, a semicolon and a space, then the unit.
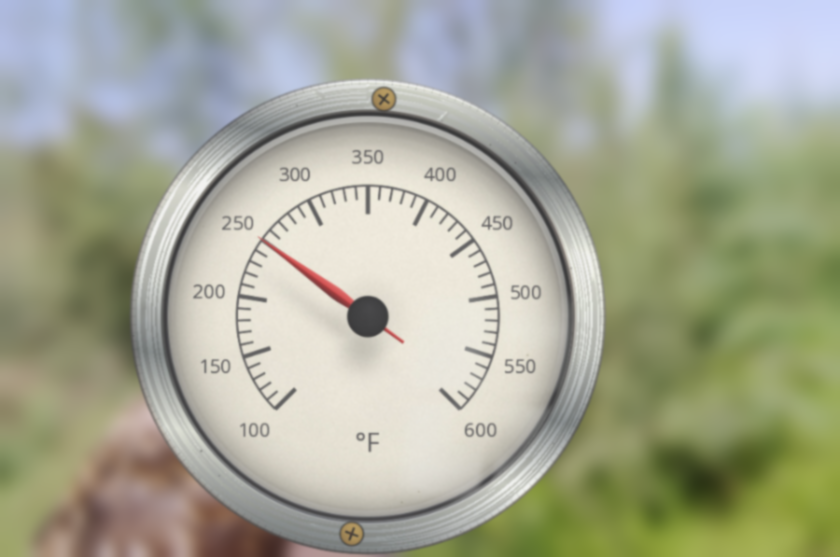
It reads 250; °F
